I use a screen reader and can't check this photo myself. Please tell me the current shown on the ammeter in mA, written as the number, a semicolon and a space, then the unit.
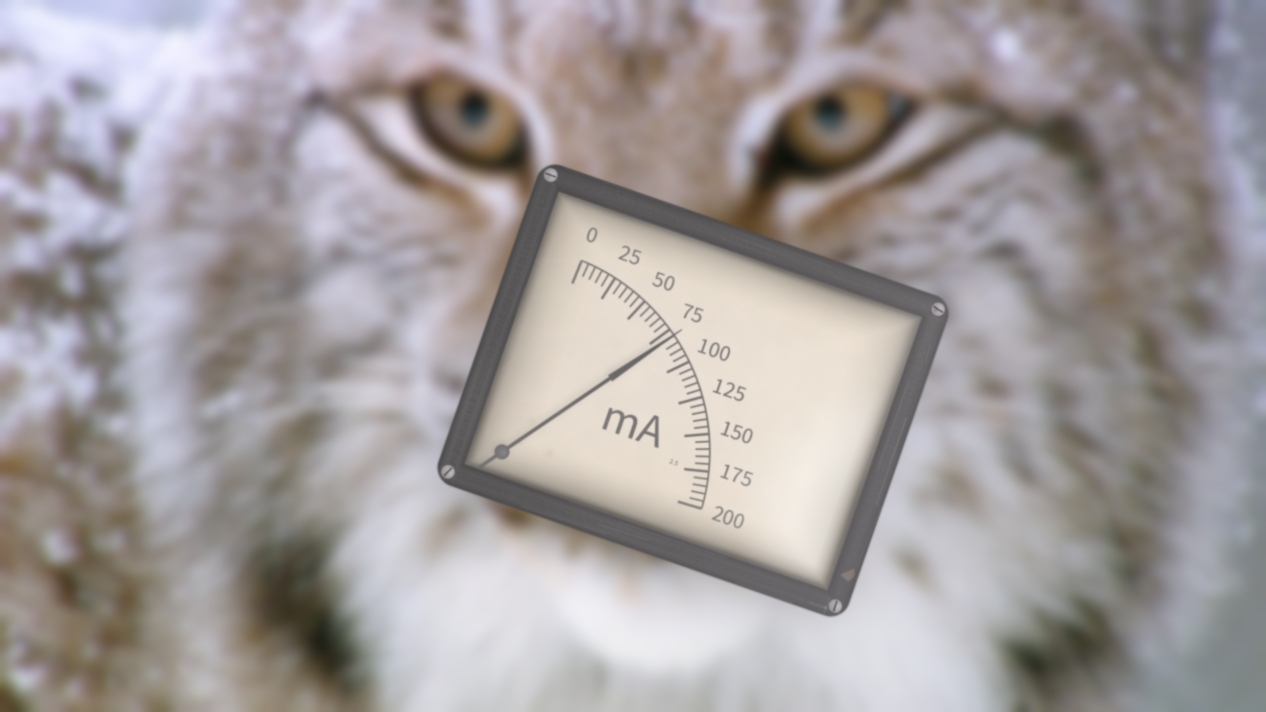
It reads 80; mA
